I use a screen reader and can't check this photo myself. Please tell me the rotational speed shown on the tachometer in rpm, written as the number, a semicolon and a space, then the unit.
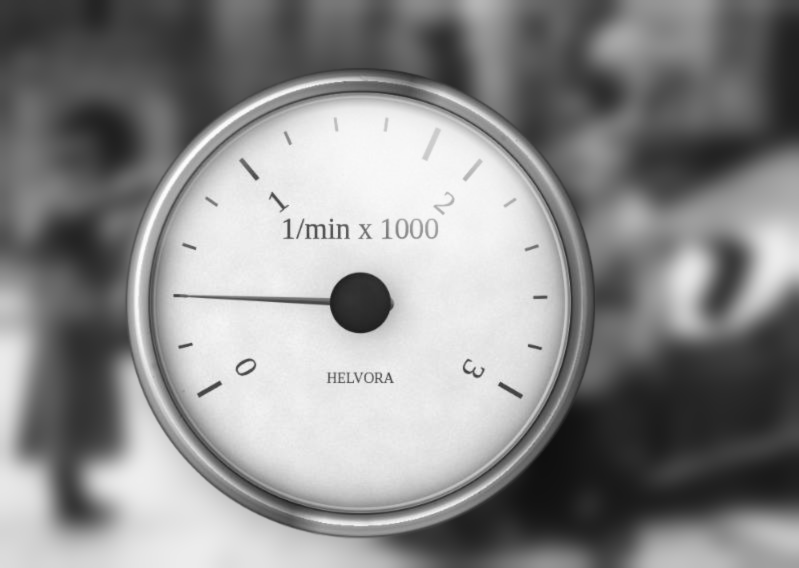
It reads 400; rpm
